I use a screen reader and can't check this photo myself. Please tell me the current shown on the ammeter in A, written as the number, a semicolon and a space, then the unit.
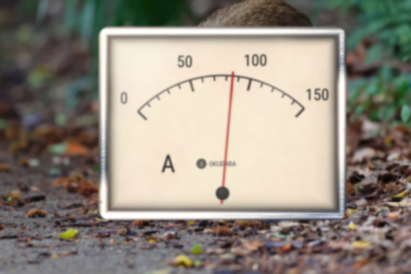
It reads 85; A
